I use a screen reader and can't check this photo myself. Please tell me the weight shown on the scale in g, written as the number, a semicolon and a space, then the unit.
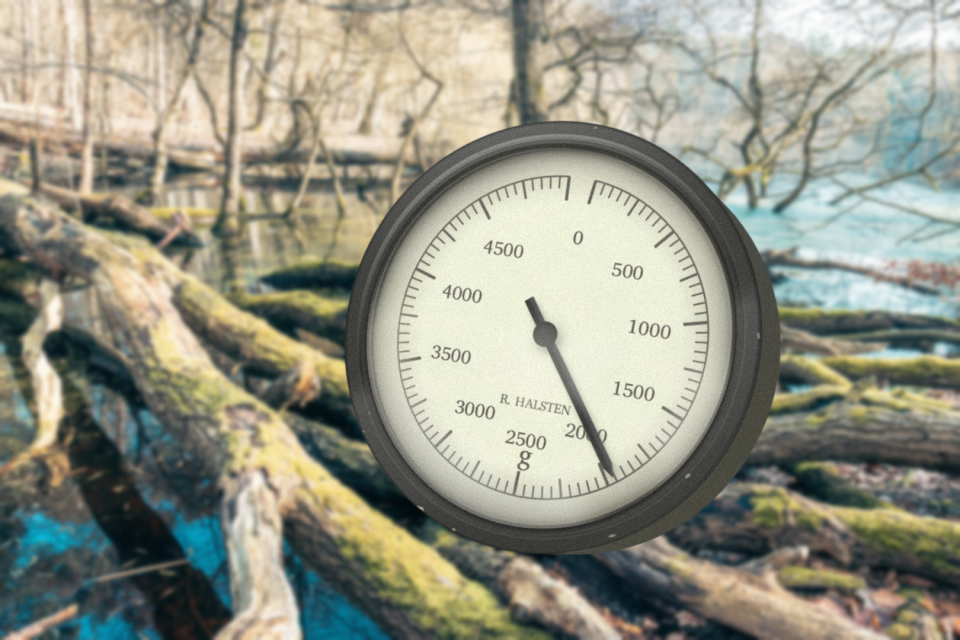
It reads 1950; g
